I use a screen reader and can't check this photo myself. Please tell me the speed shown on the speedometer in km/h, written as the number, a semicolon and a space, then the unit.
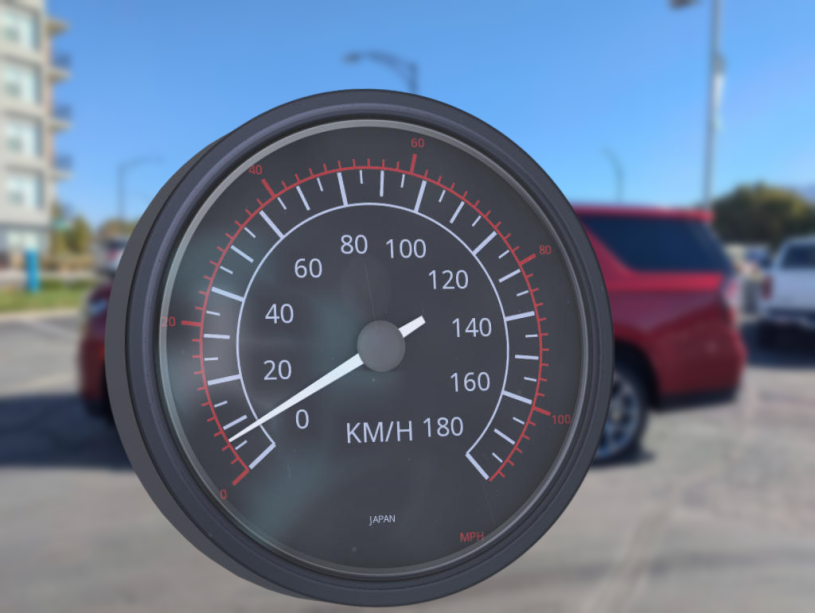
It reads 7.5; km/h
